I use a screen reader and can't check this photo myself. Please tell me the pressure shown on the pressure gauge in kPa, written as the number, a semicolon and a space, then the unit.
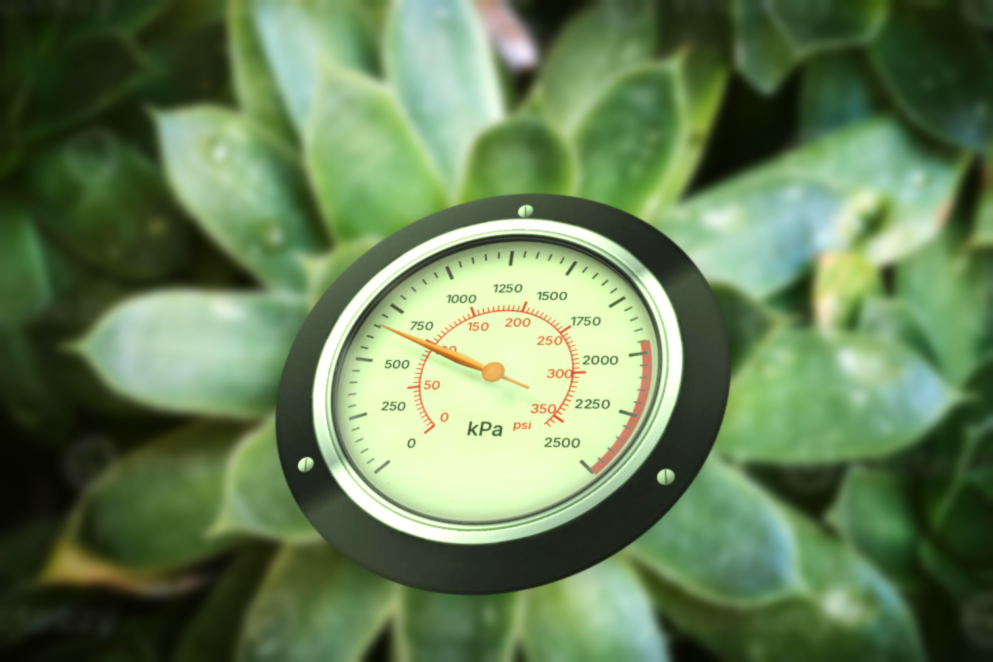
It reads 650; kPa
